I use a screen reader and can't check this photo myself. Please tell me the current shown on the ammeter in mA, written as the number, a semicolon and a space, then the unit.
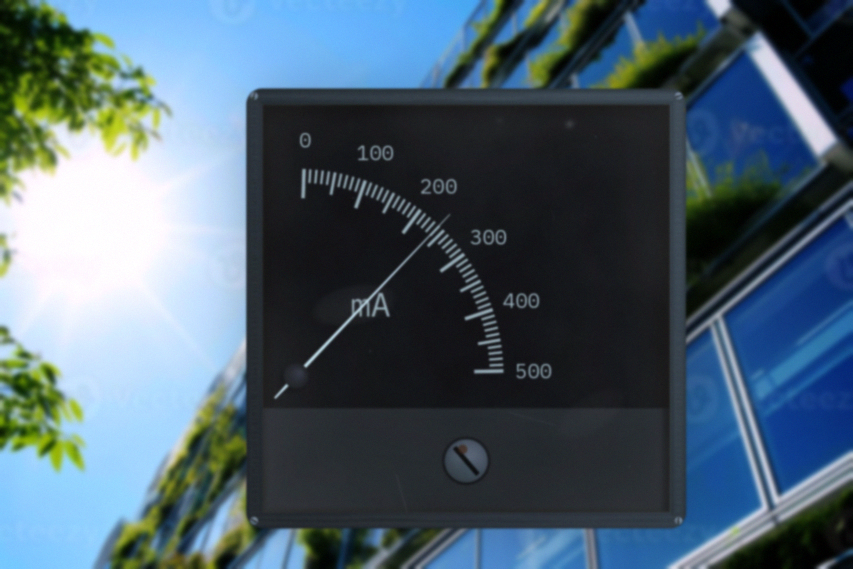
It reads 240; mA
